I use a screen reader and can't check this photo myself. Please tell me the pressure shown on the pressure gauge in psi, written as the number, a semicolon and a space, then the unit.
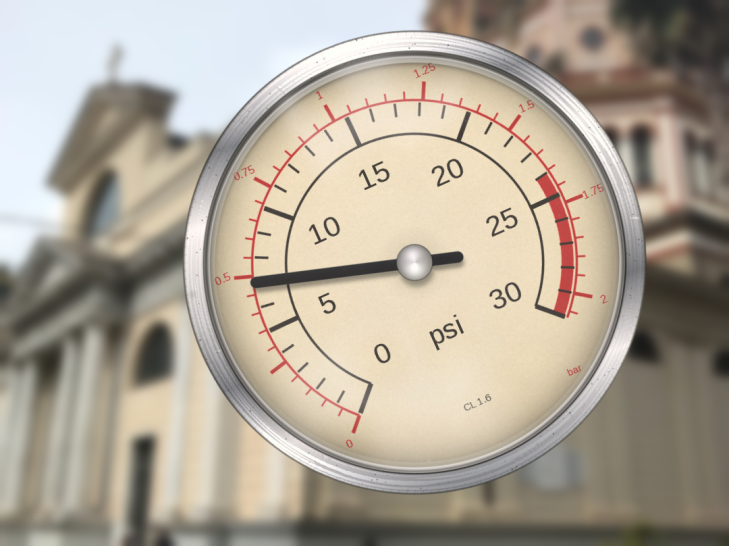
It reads 7; psi
